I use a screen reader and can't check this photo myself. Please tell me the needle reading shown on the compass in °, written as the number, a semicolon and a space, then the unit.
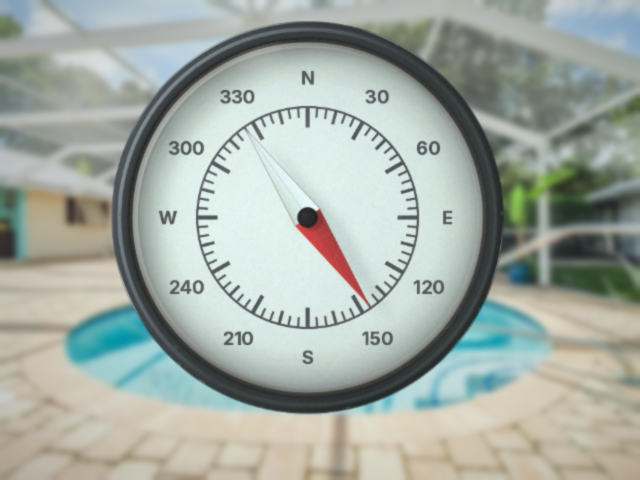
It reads 145; °
